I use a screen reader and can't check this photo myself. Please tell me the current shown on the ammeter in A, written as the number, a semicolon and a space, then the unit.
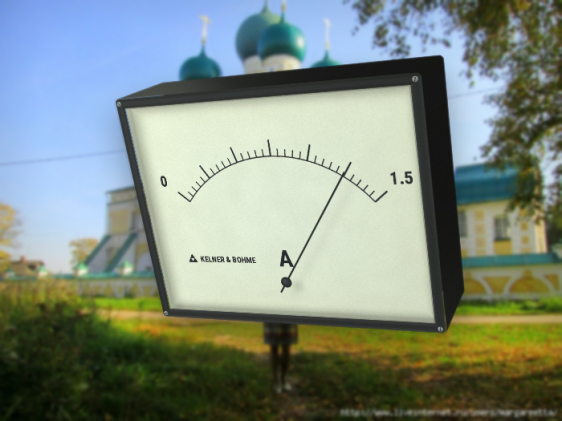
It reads 1.25; A
